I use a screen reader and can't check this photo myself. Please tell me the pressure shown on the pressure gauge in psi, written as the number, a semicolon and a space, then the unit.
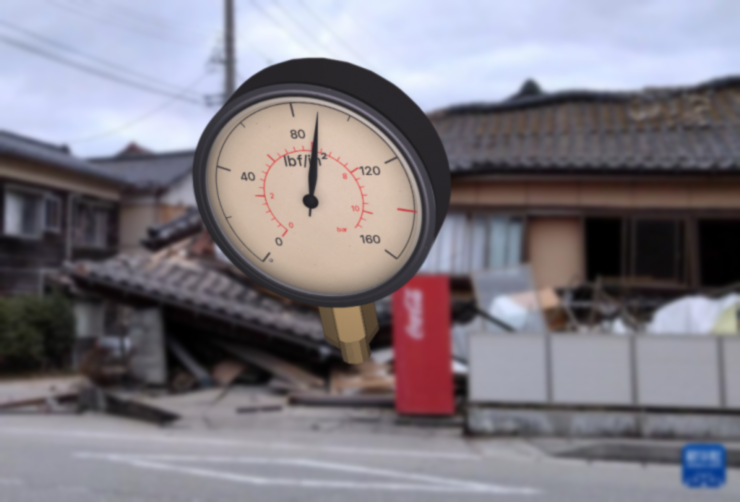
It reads 90; psi
